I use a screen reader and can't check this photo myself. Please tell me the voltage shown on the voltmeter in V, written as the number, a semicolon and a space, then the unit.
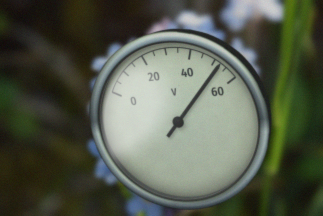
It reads 52.5; V
